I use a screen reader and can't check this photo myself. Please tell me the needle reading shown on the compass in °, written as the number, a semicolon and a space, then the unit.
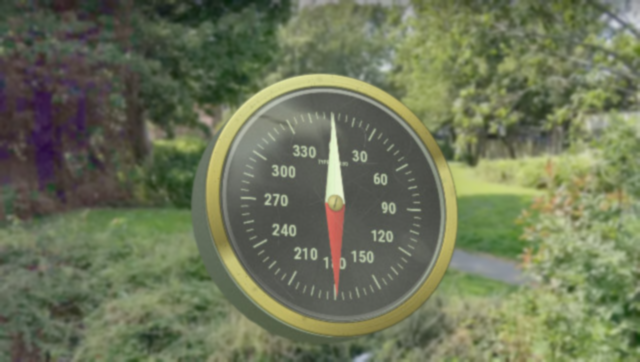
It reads 180; °
